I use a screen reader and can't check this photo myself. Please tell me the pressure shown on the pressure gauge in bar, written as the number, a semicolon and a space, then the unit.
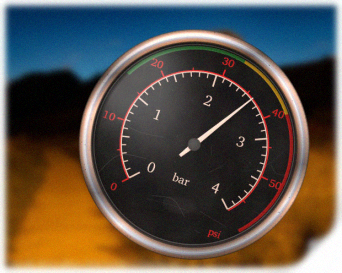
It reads 2.5; bar
